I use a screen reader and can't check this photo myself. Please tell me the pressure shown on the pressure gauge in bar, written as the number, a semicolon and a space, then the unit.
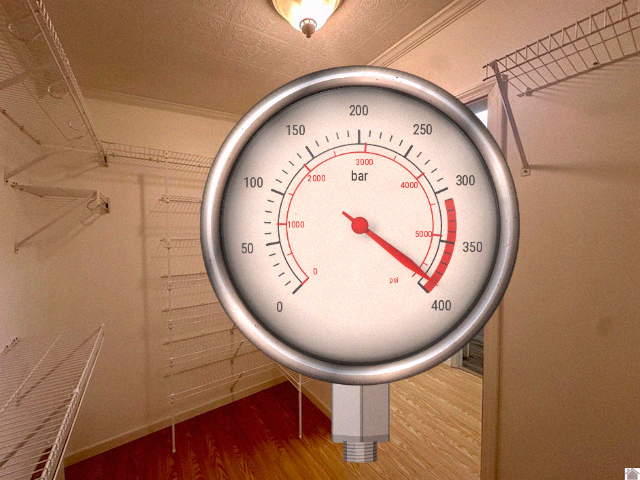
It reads 390; bar
